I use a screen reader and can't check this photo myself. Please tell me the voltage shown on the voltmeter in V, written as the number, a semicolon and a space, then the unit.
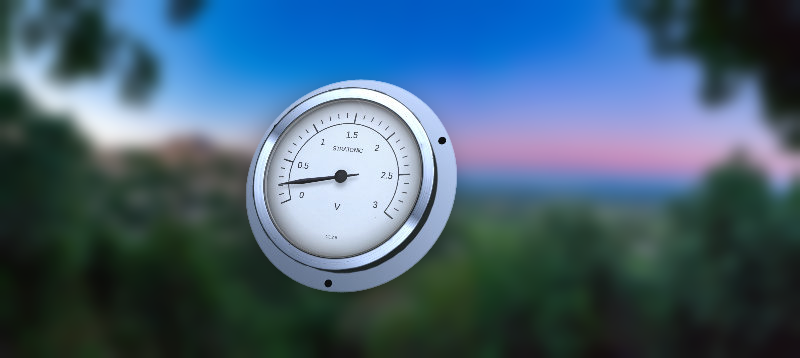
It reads 0.2; V
